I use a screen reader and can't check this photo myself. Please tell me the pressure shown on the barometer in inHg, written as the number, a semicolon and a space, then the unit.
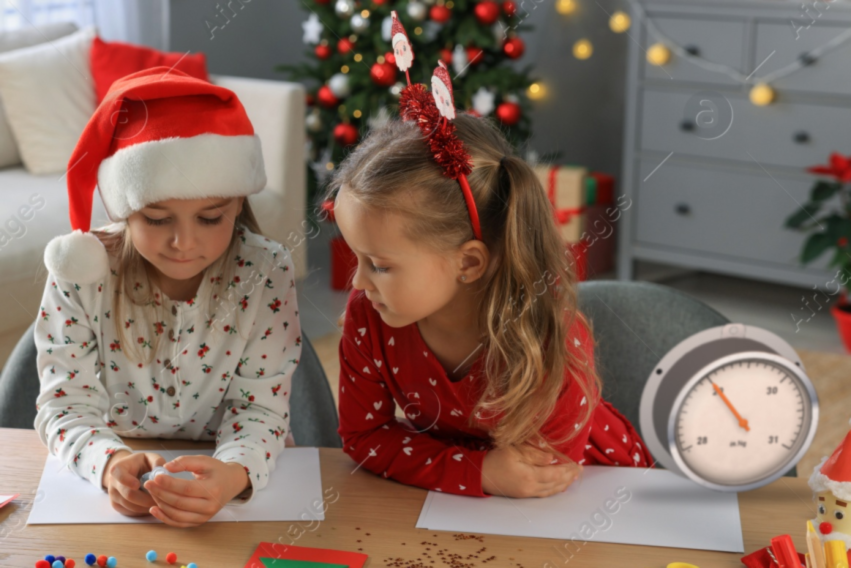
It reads 29; inHg
